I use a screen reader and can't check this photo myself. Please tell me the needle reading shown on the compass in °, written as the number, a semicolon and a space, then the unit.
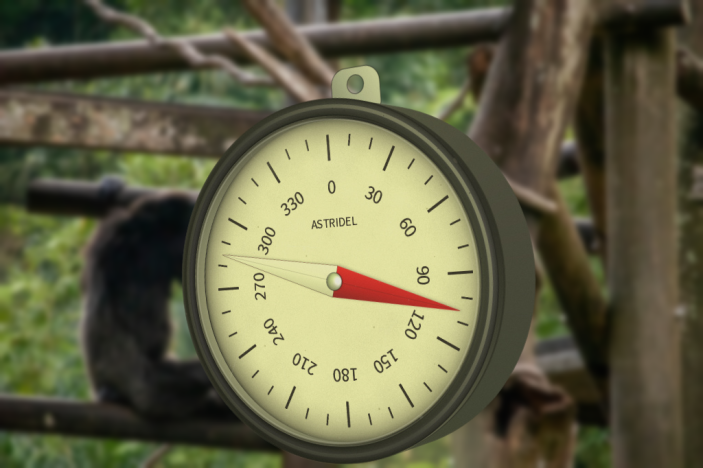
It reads 105; °
